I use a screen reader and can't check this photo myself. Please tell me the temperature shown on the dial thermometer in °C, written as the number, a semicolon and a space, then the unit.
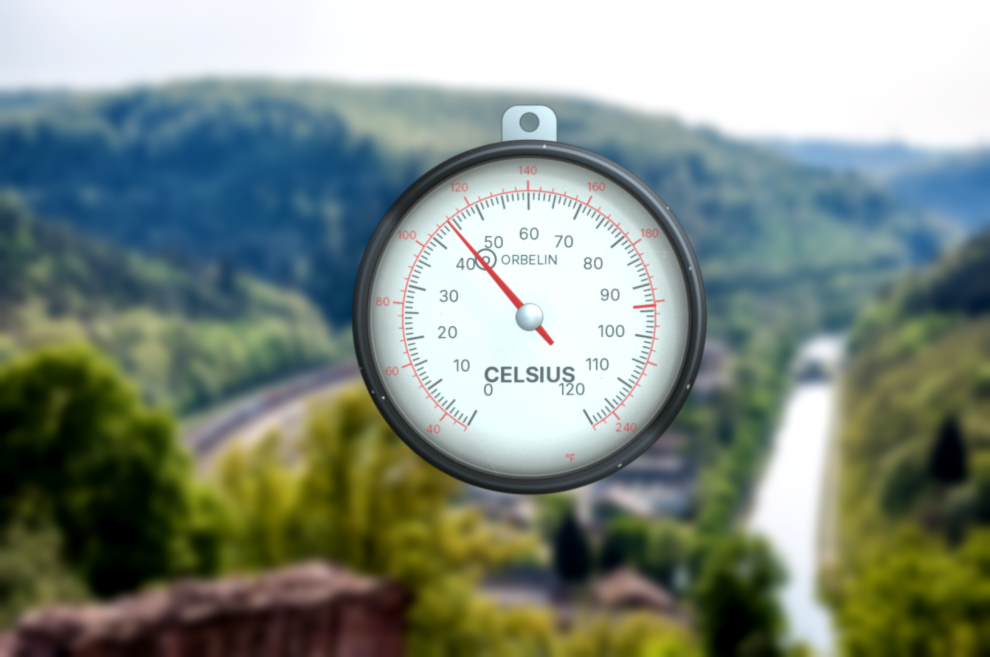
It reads 44; °C
